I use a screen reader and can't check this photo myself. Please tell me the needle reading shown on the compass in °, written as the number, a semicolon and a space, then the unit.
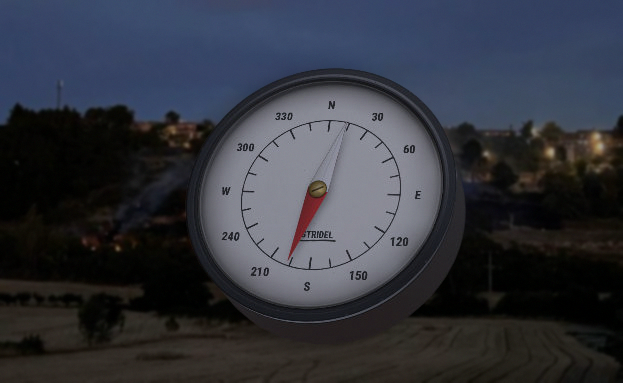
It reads 195; °
